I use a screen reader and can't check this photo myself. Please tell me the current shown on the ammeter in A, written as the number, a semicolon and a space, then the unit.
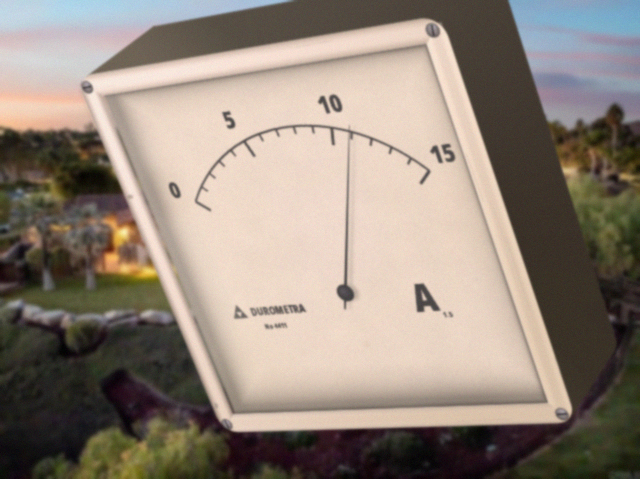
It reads 11; A
